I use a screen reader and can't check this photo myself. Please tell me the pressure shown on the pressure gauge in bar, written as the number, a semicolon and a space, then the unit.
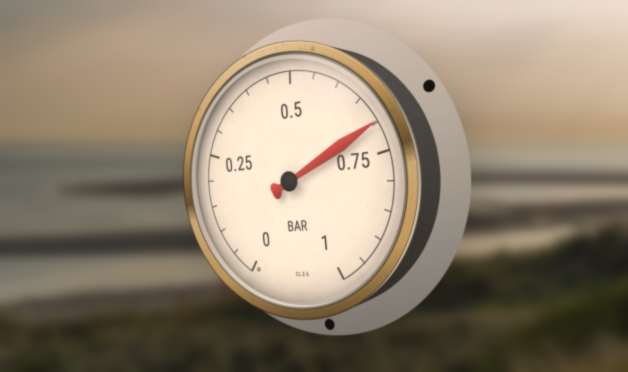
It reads 0.7; bar
